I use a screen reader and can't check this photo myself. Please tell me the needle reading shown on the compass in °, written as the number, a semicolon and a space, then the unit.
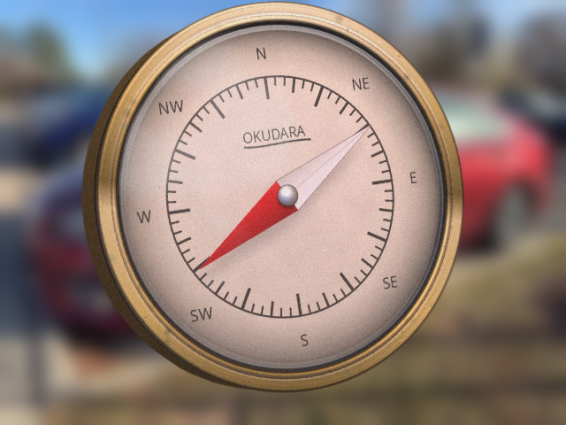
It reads 240; °
